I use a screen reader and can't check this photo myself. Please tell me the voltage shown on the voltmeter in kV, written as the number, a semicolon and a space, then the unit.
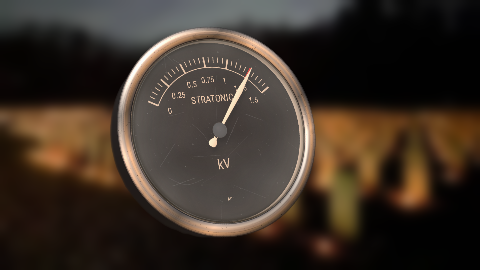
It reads 1.25; kV
